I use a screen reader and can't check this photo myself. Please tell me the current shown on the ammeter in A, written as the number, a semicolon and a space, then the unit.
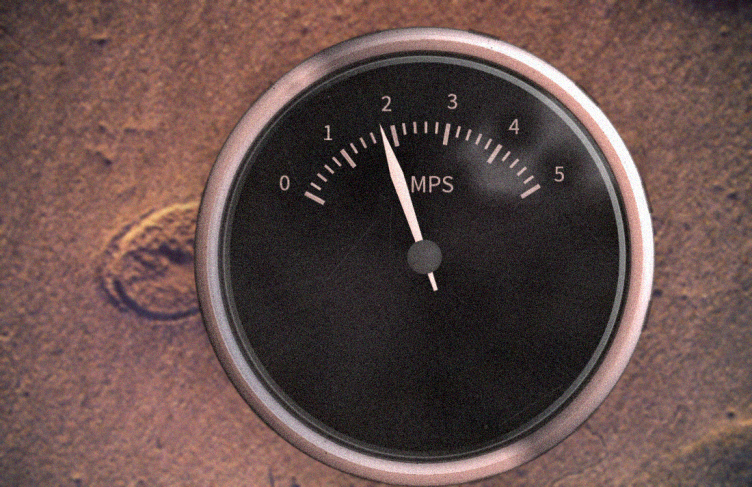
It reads 1.8; A
